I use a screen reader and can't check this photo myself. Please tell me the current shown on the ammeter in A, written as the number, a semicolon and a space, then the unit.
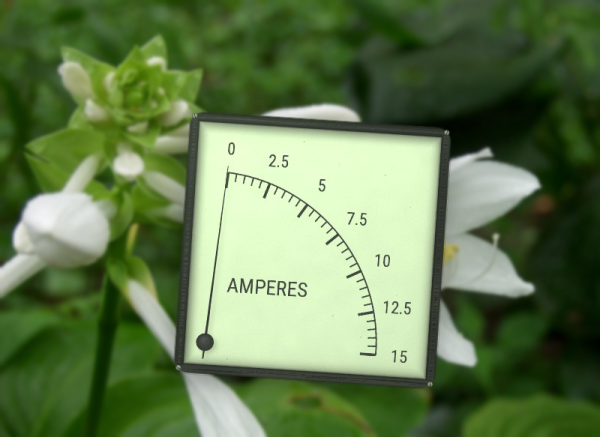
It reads 0; A
